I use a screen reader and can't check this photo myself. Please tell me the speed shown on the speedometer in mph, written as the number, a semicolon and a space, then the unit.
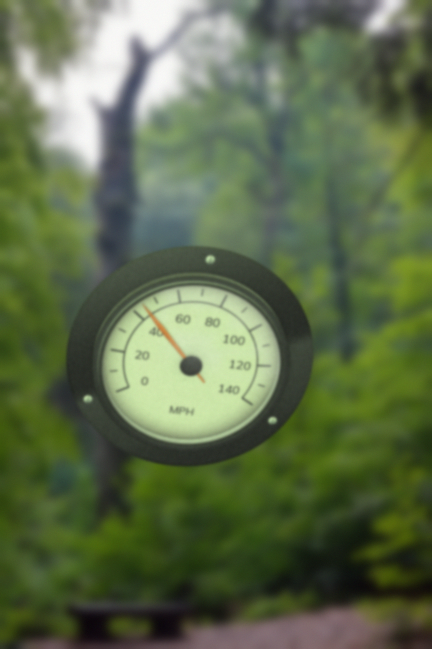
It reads 45; mph
